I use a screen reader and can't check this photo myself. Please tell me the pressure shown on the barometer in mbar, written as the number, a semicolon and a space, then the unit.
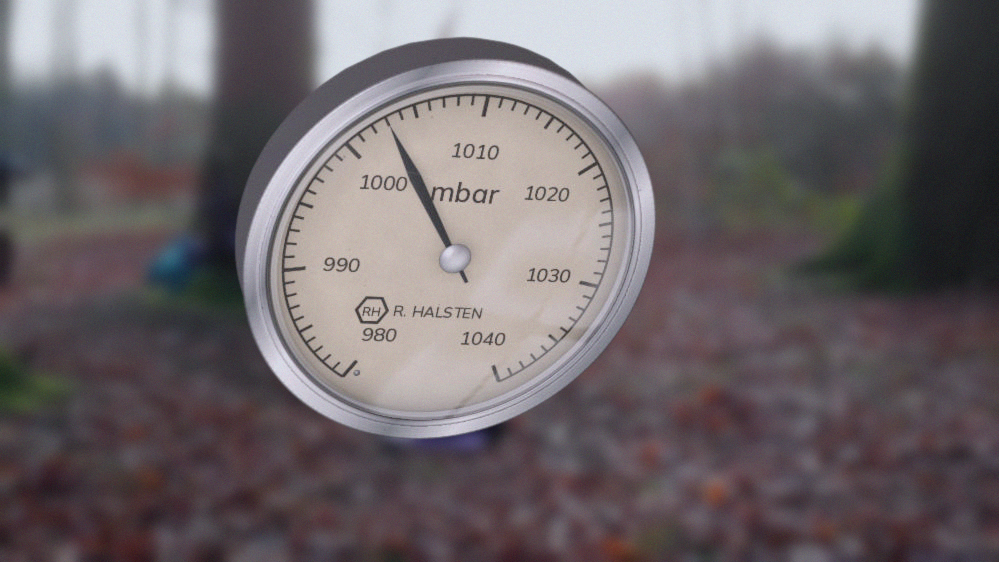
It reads 1003; mbar
